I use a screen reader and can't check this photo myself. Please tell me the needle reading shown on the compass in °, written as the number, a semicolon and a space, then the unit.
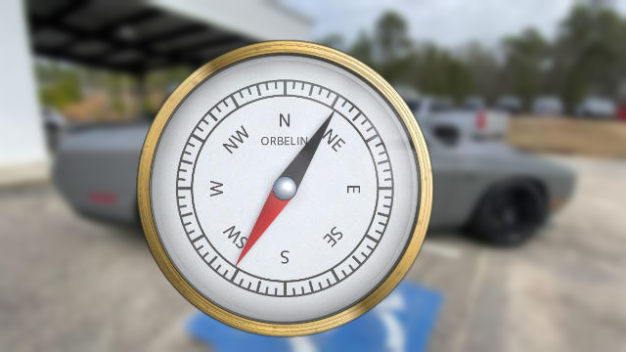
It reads 212.5; °
